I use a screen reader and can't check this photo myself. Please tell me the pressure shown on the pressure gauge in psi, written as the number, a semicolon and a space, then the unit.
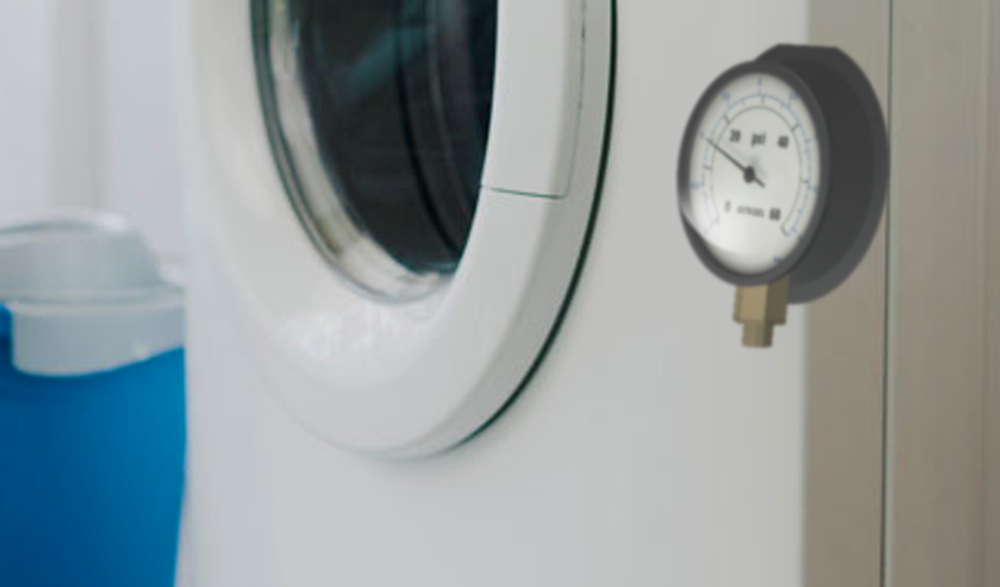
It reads 15; psi
